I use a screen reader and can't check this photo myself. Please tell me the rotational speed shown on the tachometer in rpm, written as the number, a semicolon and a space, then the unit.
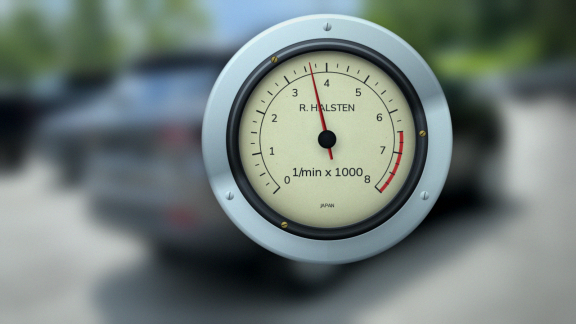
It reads 3625; rpm
